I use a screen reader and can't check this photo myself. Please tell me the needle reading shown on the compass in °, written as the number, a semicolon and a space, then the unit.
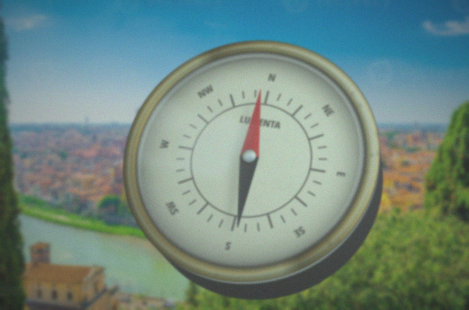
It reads 355; °
